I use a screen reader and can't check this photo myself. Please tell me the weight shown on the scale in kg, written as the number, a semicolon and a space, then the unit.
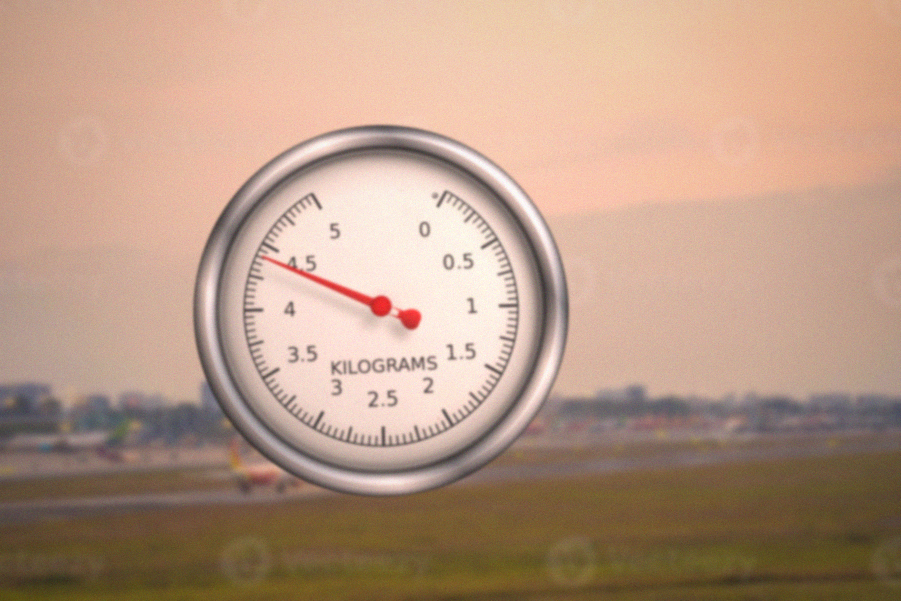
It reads 4.4; kg
